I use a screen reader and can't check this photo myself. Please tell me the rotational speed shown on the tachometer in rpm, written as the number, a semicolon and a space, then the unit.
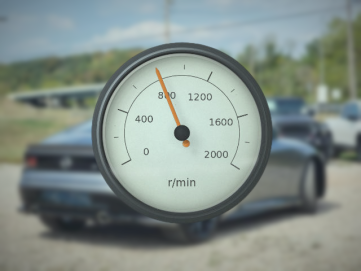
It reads 800; rpm
